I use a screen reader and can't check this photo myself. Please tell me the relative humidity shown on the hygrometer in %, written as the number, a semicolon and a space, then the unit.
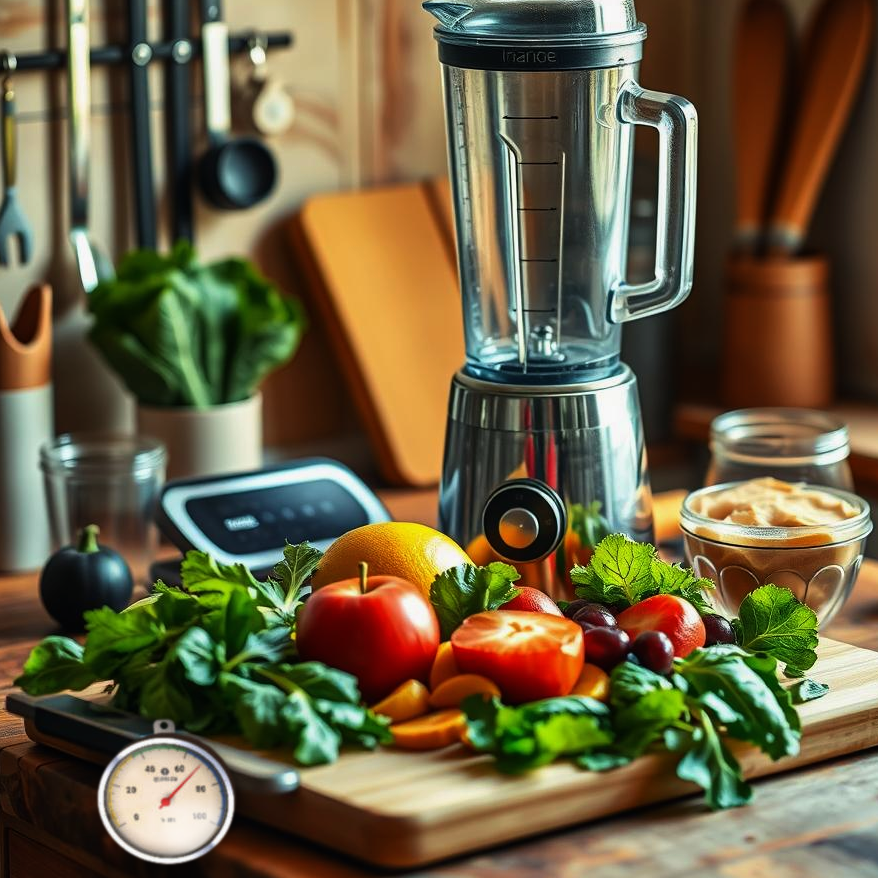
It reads 68; %
